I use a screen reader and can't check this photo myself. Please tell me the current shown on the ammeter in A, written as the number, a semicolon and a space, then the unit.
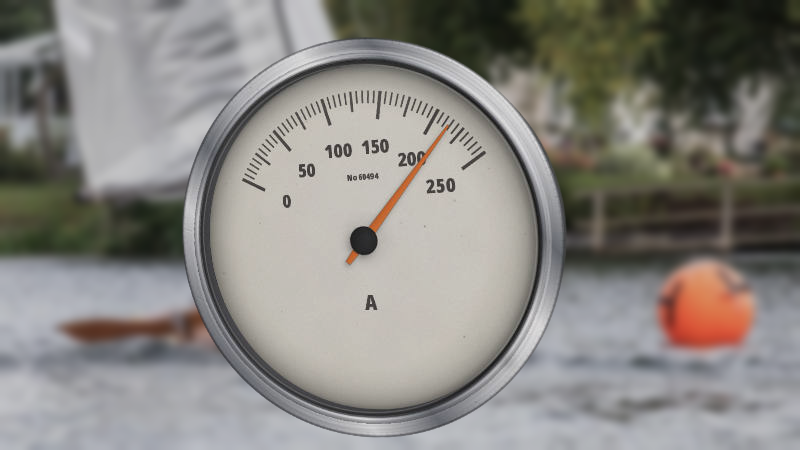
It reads 215; A
